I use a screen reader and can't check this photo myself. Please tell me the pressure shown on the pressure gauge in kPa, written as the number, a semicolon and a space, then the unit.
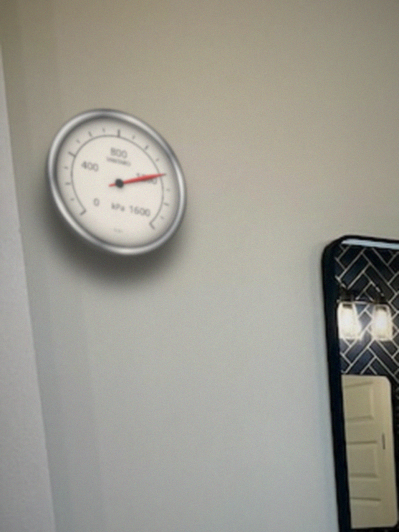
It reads 1200; kPa
